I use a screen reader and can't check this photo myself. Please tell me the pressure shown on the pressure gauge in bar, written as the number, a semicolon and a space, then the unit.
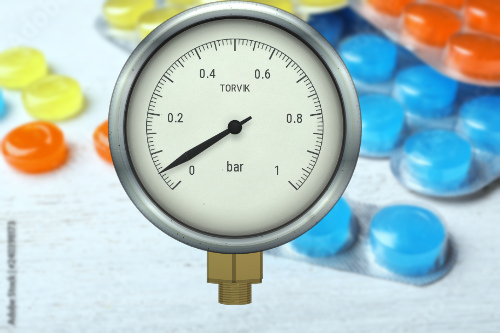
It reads 0.05; bar
